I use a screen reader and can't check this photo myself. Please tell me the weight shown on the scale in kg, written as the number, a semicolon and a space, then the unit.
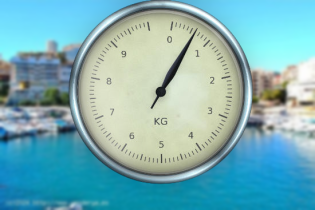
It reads 0.6; kg
